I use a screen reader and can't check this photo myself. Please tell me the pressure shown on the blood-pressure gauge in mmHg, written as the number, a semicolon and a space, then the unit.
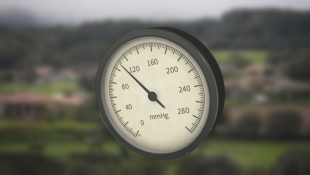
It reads 110; mmHg
